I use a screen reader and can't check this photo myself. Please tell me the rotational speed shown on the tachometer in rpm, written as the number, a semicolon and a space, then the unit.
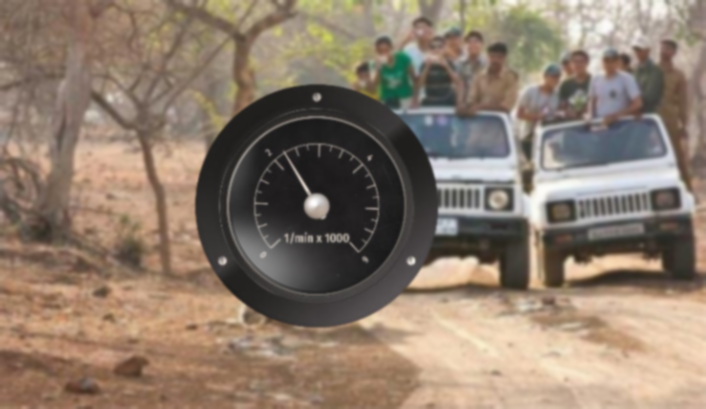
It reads 2250; rpm
